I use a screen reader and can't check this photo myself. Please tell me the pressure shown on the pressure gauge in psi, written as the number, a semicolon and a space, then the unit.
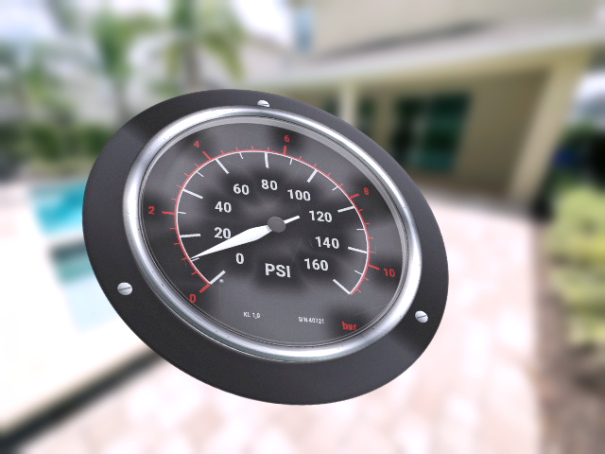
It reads 10; psi
